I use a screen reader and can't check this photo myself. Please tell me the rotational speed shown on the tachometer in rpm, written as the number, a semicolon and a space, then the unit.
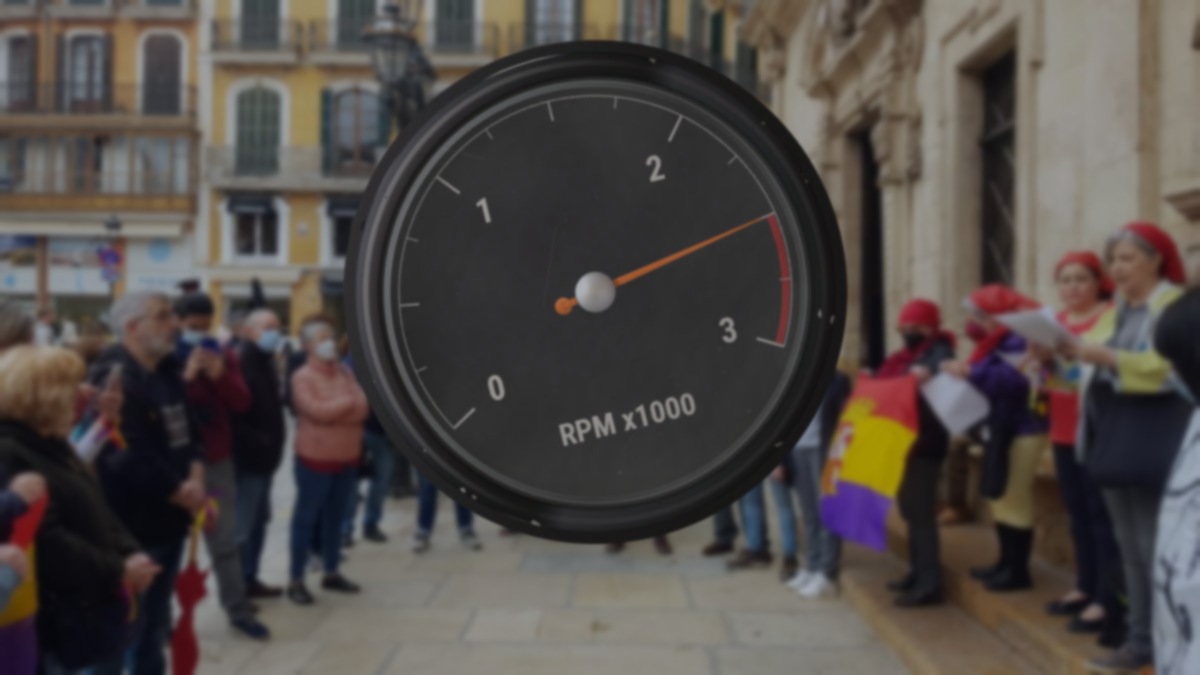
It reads 2500; rpm
